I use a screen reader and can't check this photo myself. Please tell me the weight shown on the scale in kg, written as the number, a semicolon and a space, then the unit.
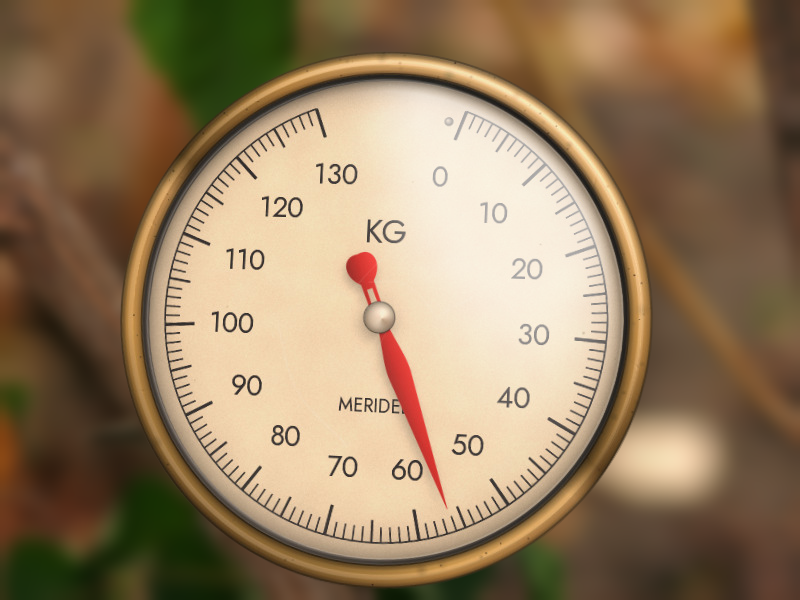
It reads 56; kg
